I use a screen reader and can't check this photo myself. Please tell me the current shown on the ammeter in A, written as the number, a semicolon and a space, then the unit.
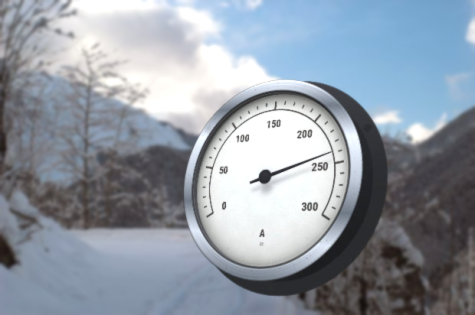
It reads 240; A
